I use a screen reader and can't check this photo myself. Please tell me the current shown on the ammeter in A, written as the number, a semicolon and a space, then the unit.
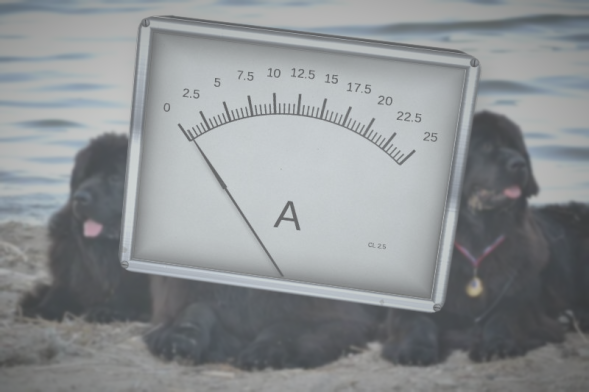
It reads 0.5; A
